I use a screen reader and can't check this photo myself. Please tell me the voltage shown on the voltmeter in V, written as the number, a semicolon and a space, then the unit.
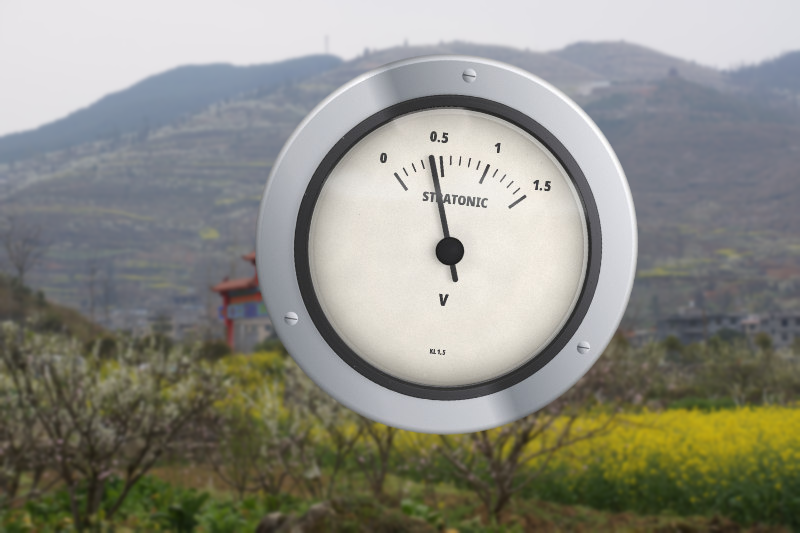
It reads 0.4; V
